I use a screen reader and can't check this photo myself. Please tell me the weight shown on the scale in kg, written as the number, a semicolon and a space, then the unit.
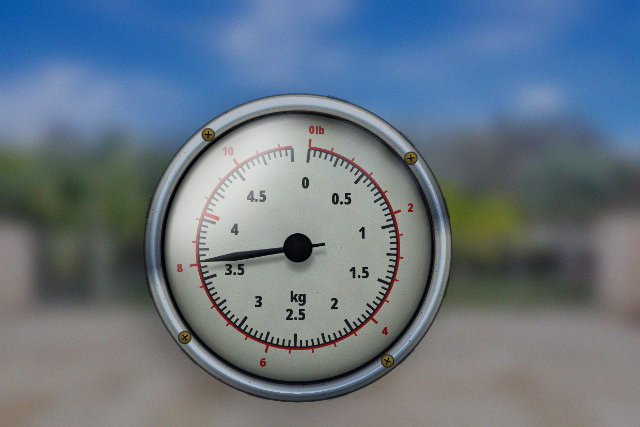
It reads 3.65; kg
